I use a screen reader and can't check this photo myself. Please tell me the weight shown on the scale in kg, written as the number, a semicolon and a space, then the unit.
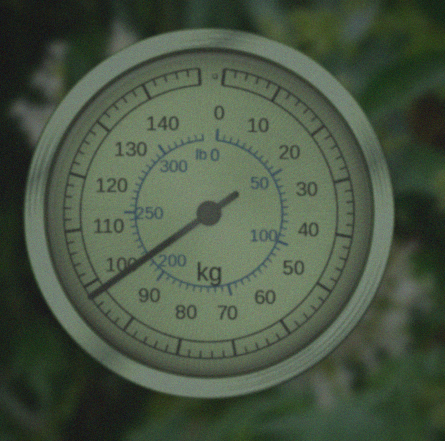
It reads 98; kg
